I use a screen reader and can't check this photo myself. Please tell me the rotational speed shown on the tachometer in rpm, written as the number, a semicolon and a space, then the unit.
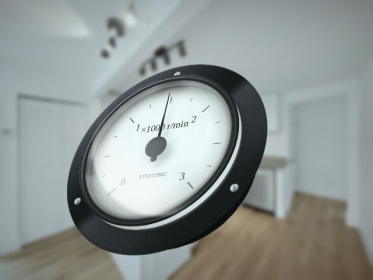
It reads 1500; rpm
